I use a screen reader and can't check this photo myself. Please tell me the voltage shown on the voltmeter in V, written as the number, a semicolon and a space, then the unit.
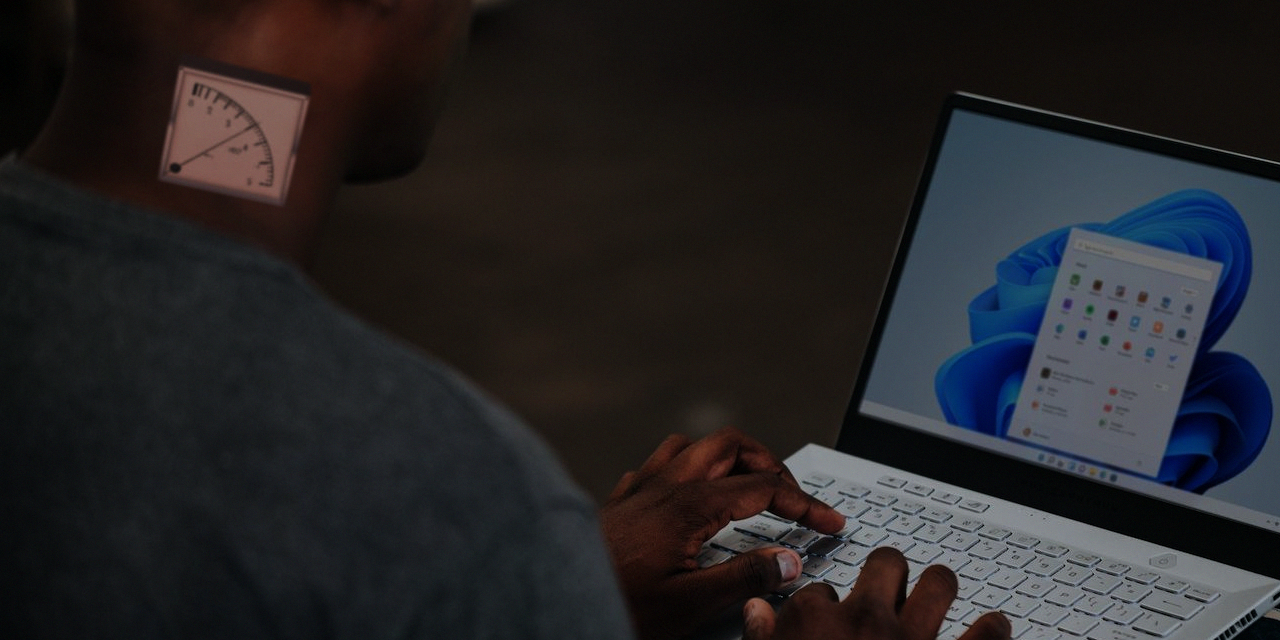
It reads 3.5; V
